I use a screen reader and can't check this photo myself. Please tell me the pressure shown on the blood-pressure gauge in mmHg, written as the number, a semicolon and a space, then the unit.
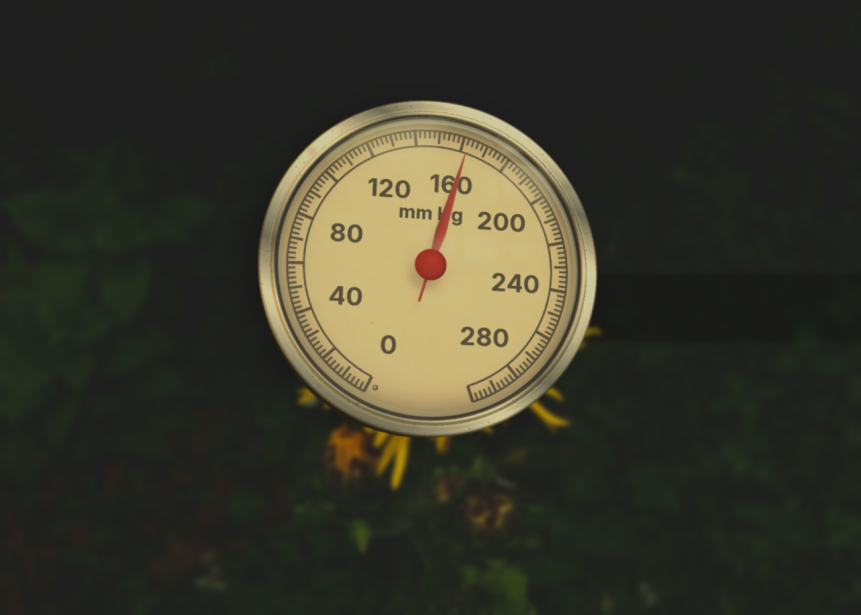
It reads 162; mmHg
